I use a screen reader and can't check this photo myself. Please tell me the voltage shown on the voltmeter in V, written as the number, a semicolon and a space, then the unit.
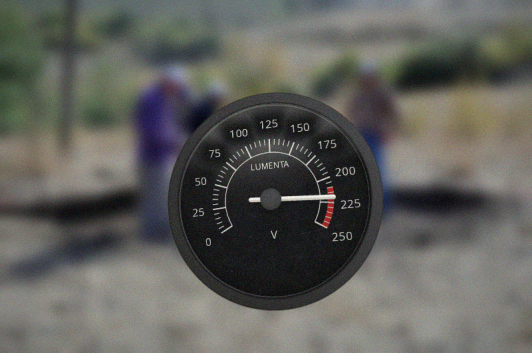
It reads 220; V
